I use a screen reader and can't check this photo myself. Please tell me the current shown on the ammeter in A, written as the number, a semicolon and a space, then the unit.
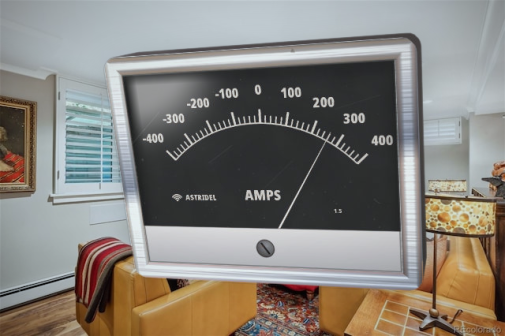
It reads 260; A
